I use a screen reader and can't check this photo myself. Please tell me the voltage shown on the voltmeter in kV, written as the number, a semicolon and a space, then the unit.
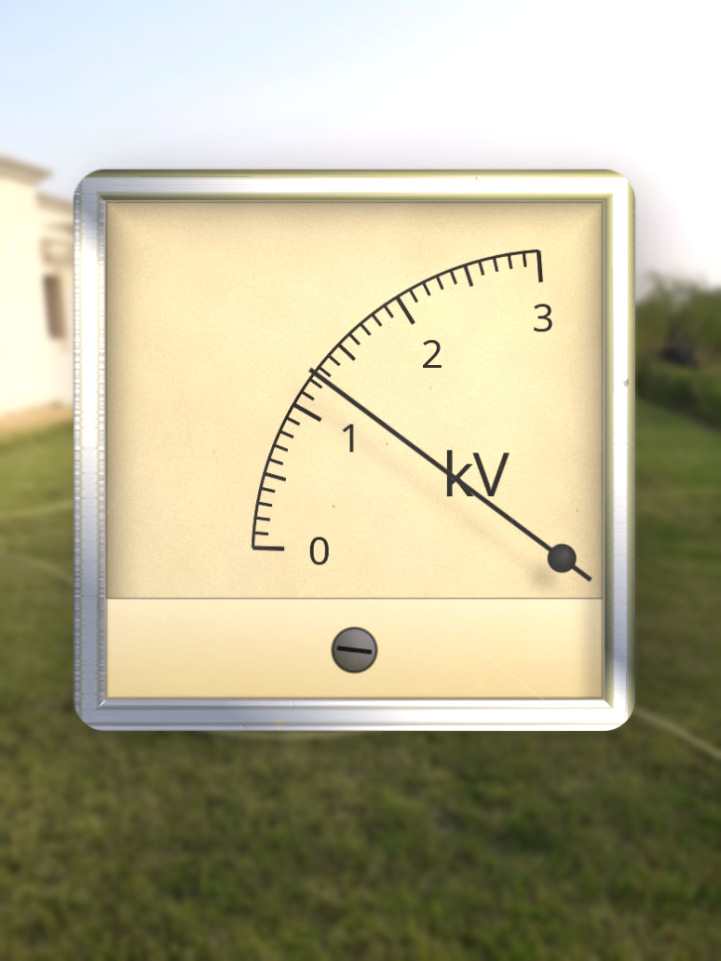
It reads 1.25; kV
